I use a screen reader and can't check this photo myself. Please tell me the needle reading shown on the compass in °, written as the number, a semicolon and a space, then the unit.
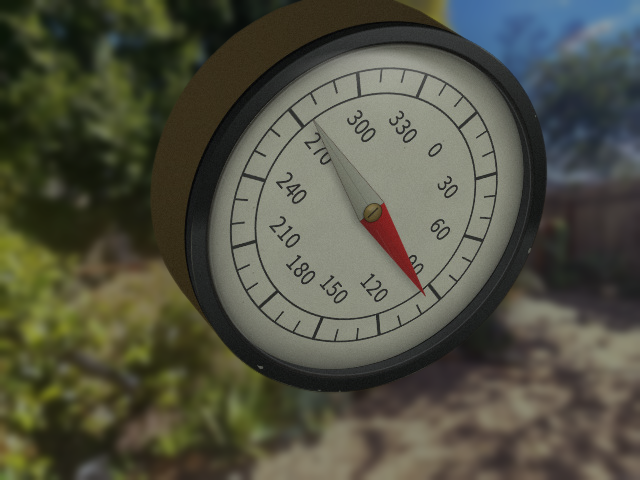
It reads 95; °
